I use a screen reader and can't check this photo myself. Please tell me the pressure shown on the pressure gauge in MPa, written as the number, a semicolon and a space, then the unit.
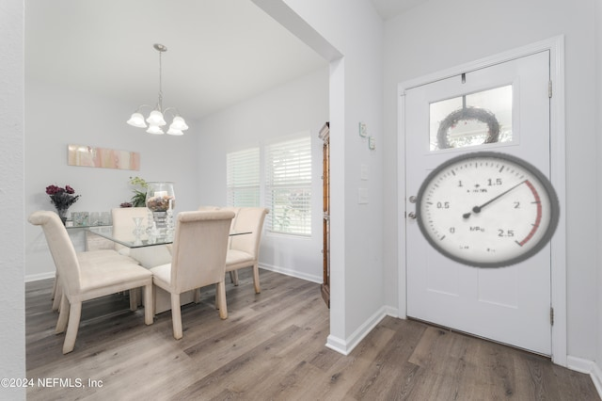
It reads 1.75; MPa
